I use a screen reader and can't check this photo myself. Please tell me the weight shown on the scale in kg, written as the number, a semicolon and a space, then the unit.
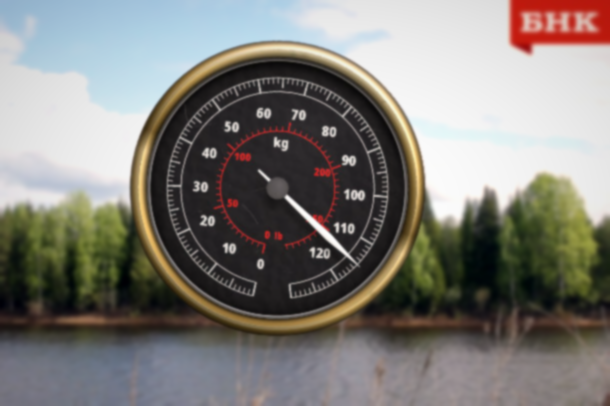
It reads 115; kg
